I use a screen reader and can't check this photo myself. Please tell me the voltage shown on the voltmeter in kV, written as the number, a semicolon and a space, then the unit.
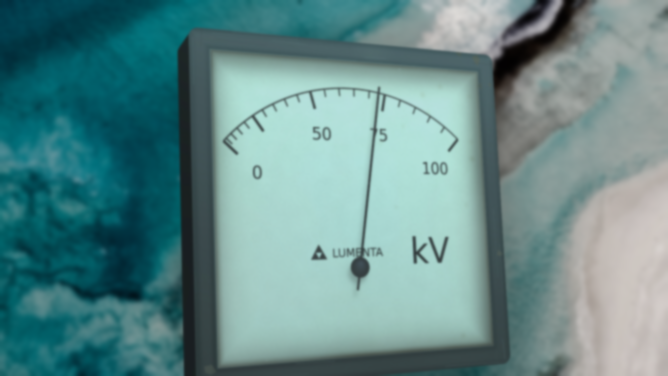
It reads 72.5; kV
